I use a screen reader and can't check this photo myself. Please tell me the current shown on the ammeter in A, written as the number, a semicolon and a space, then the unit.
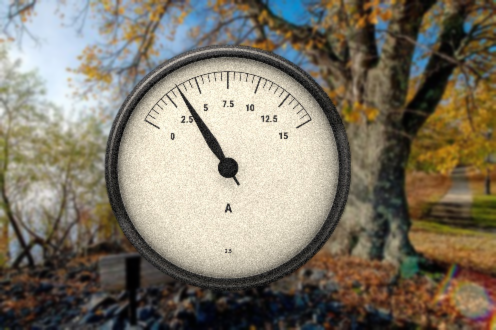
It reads 3.5; A
